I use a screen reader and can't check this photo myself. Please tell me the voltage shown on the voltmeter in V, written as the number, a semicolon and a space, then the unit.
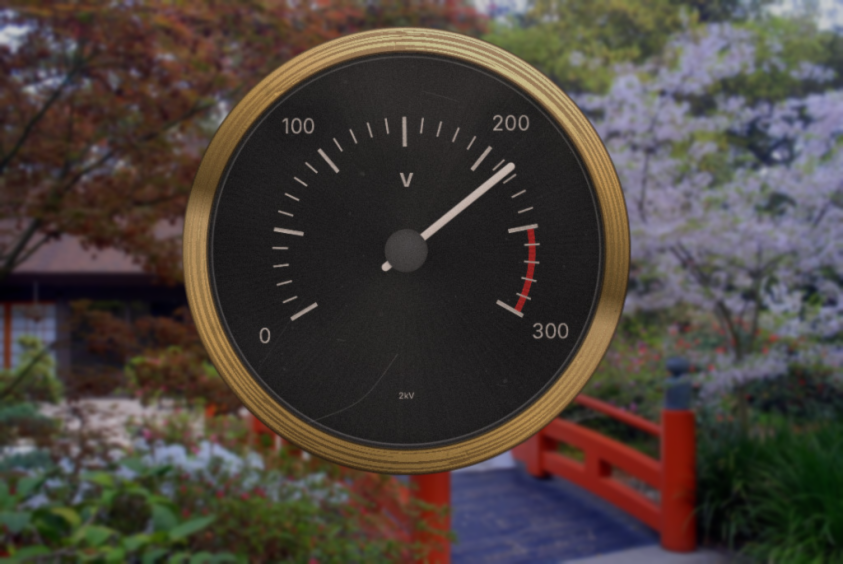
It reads 215; V
